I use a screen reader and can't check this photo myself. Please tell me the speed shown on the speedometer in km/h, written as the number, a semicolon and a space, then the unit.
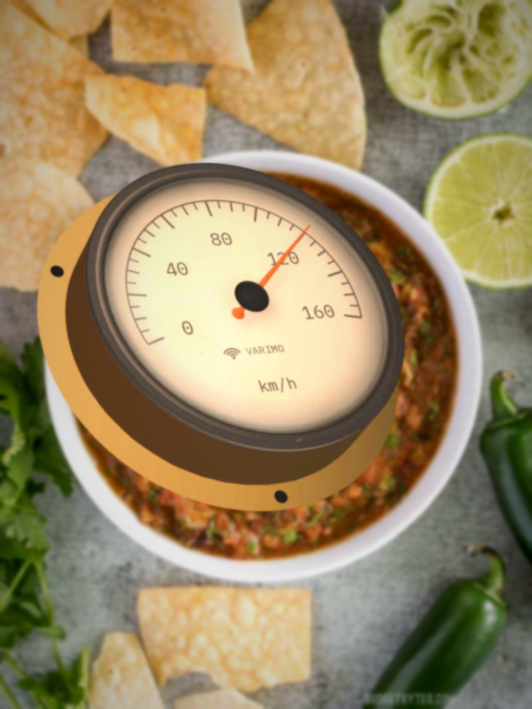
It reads 120; km/h
